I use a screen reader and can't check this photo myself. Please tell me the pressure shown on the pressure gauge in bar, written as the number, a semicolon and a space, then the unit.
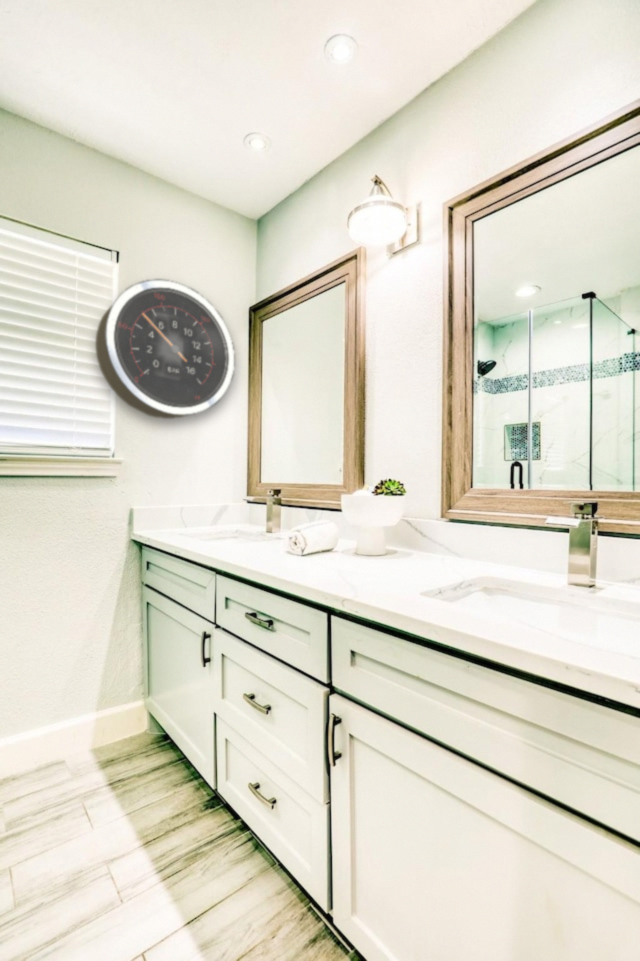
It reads 5; bar
